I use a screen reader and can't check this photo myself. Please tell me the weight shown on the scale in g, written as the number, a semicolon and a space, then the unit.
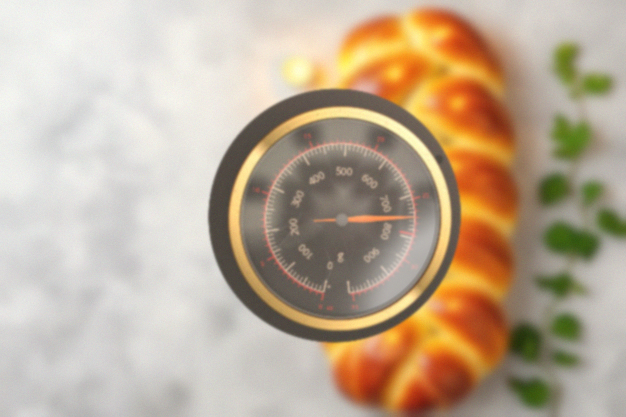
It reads 750; g
